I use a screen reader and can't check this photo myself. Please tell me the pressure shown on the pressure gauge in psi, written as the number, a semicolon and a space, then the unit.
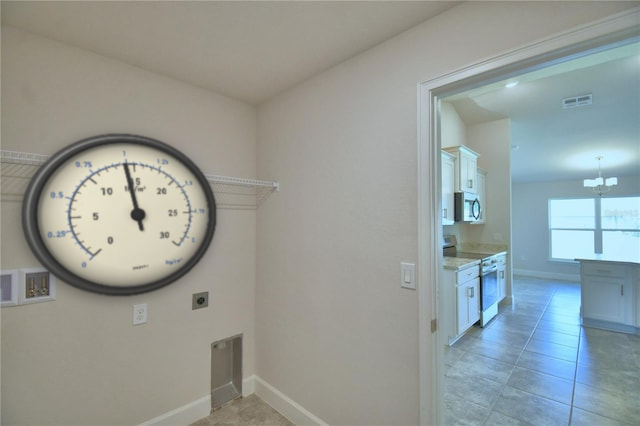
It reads 14; psi
